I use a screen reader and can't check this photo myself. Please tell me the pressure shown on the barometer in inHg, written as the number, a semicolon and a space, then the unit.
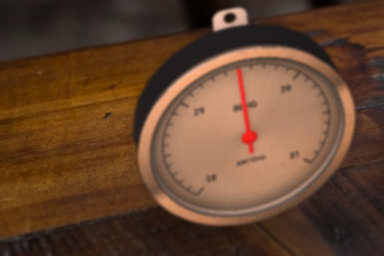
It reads 29.5; inHg
